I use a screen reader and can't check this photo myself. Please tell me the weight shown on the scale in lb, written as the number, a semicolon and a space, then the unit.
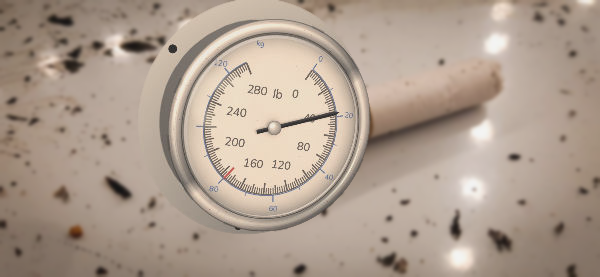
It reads 40; lb
